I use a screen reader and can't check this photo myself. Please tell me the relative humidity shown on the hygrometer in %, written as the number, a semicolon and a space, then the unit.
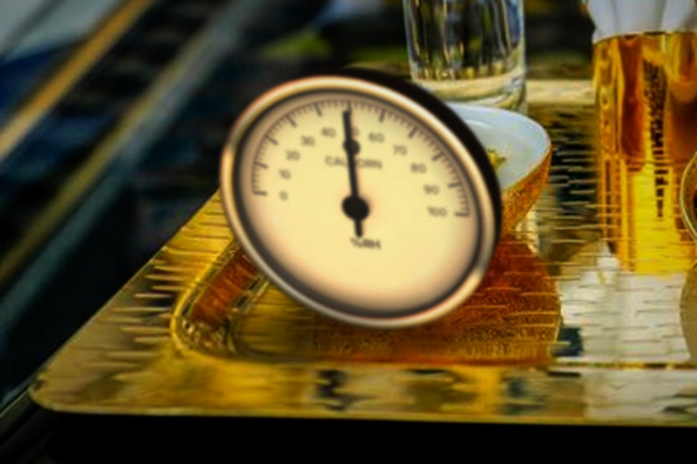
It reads 50; %
